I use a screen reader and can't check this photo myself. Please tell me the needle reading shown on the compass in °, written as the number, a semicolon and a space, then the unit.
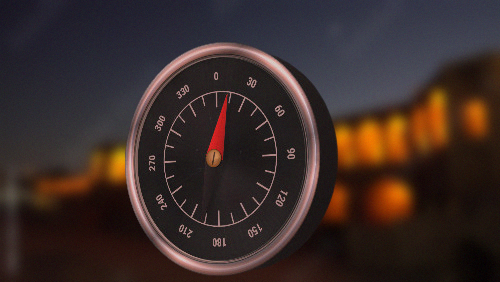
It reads 15; °
